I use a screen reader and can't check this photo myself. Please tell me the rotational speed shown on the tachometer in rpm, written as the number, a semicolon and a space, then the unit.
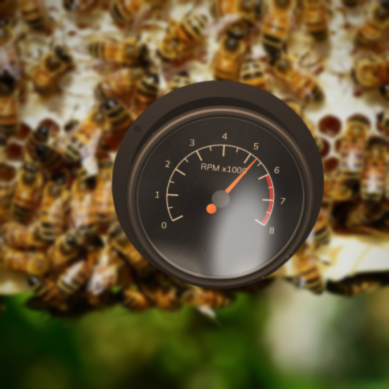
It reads 5250; rpm
